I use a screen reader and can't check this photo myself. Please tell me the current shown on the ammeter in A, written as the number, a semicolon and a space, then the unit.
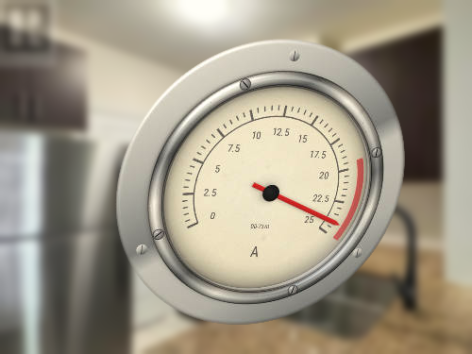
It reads 24; A
